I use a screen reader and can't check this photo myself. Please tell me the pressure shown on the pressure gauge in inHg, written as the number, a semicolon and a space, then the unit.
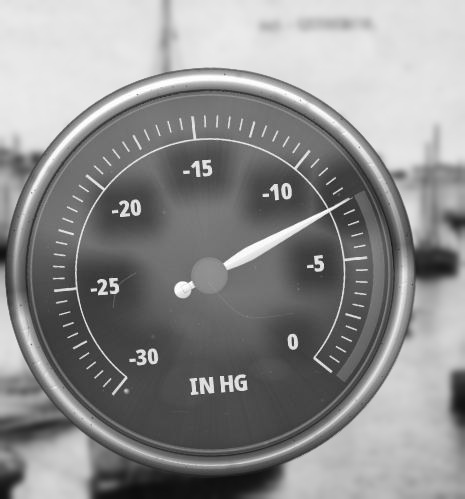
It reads -7.5; inHg
